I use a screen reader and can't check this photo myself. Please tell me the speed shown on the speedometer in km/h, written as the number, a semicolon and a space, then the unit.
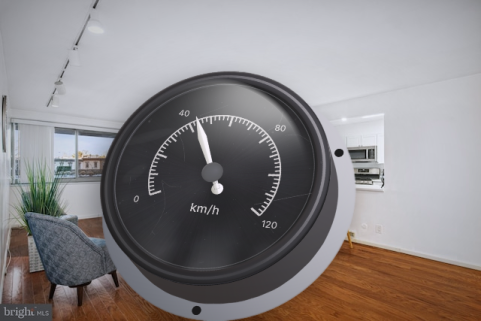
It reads 44; km/h
